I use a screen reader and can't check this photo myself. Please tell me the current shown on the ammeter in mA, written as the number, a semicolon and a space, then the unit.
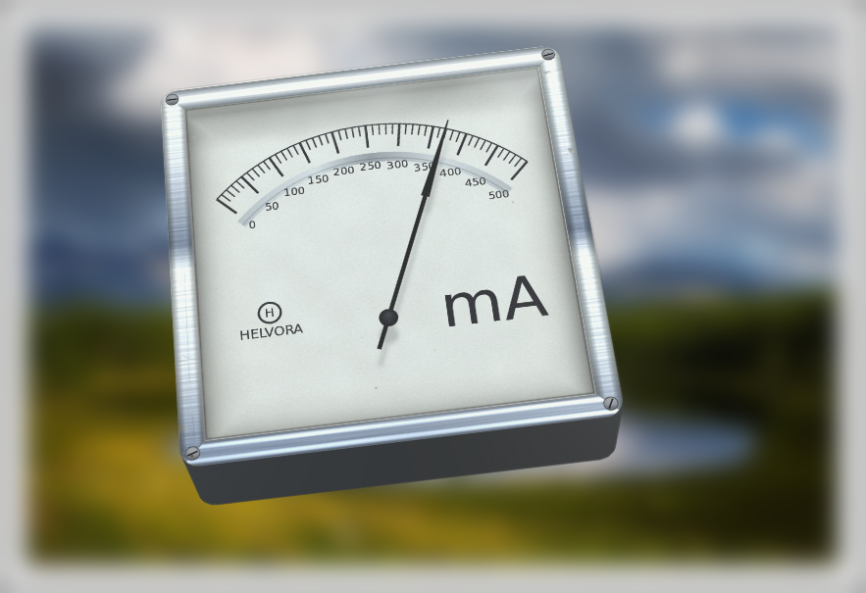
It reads 370; mA
